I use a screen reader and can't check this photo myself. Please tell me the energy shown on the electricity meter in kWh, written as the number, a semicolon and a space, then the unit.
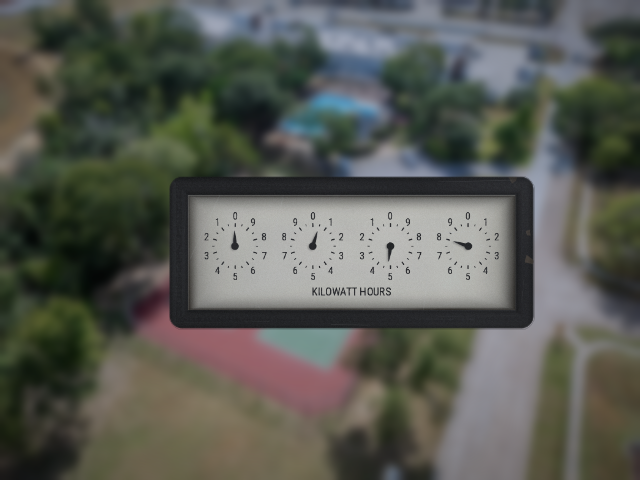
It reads 48; kWh
